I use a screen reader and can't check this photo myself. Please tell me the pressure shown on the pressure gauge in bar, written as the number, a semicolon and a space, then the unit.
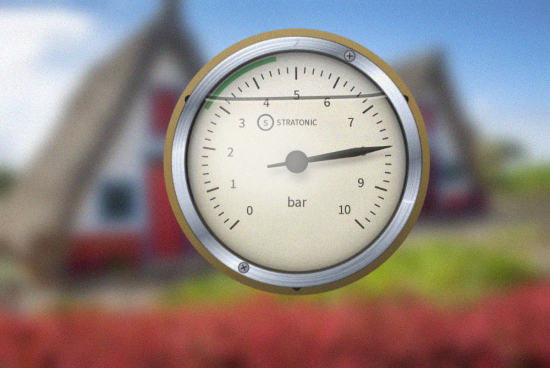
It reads 8; bar
